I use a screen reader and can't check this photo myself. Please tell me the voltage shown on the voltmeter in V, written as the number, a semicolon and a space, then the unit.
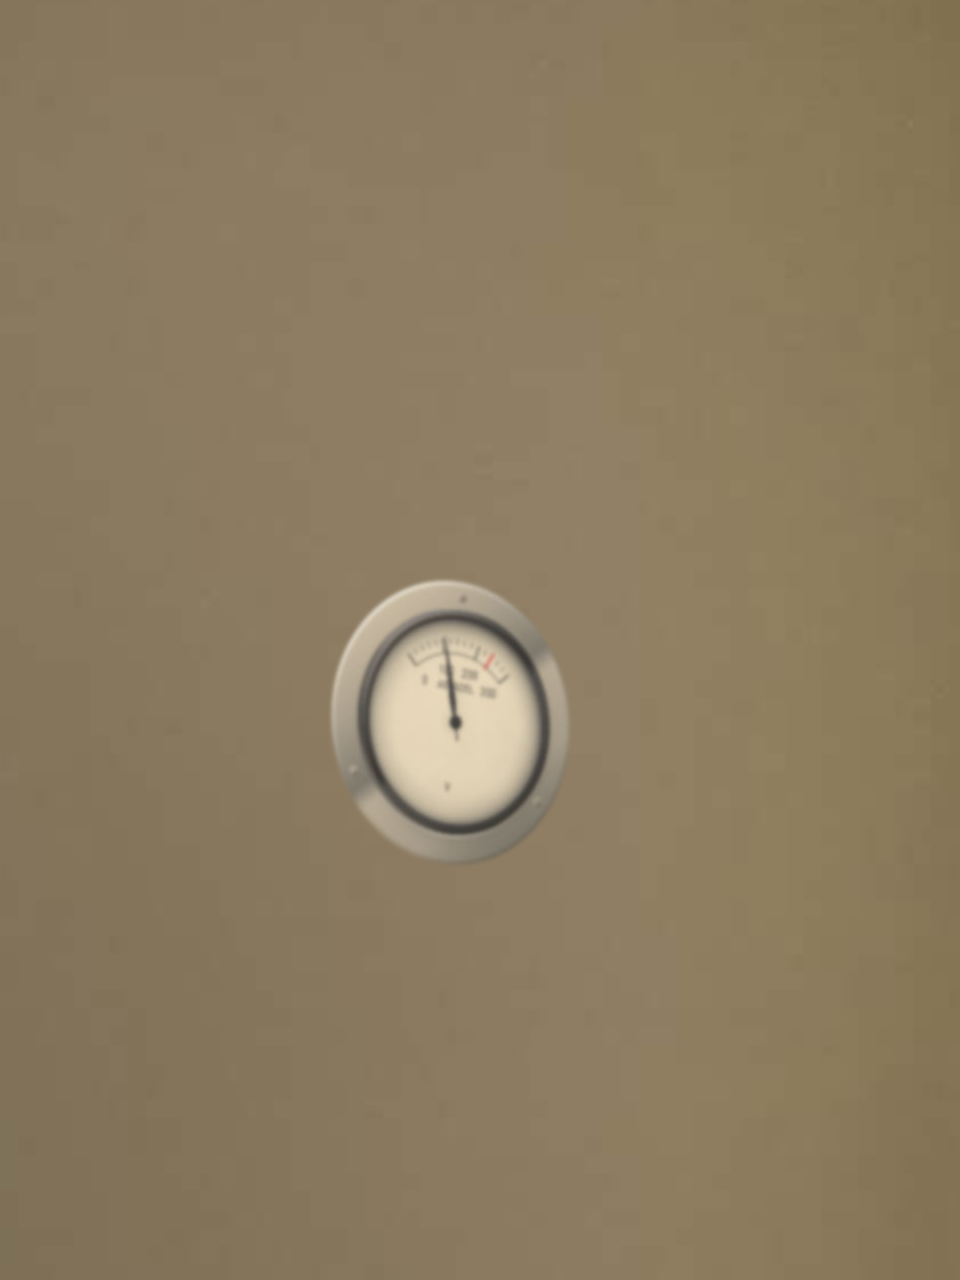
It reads 100; V
